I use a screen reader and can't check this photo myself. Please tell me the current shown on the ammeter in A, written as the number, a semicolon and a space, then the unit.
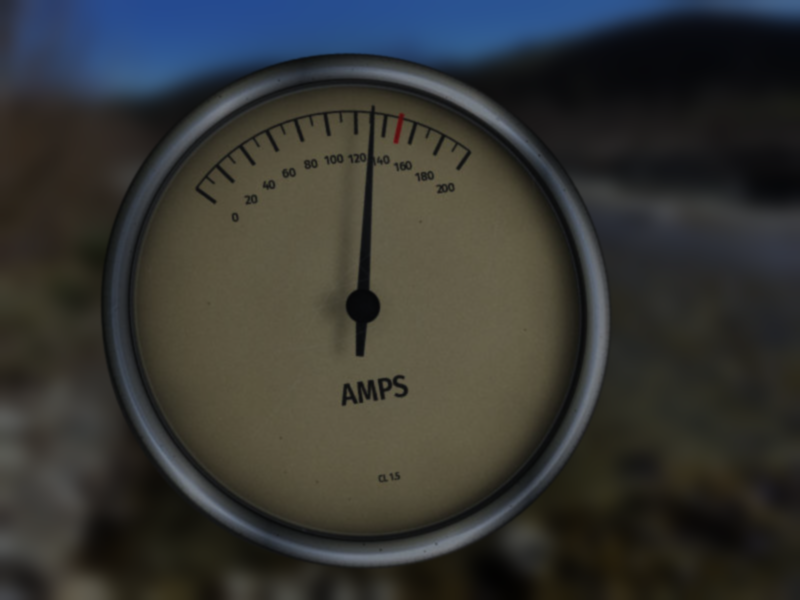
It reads 130; A
